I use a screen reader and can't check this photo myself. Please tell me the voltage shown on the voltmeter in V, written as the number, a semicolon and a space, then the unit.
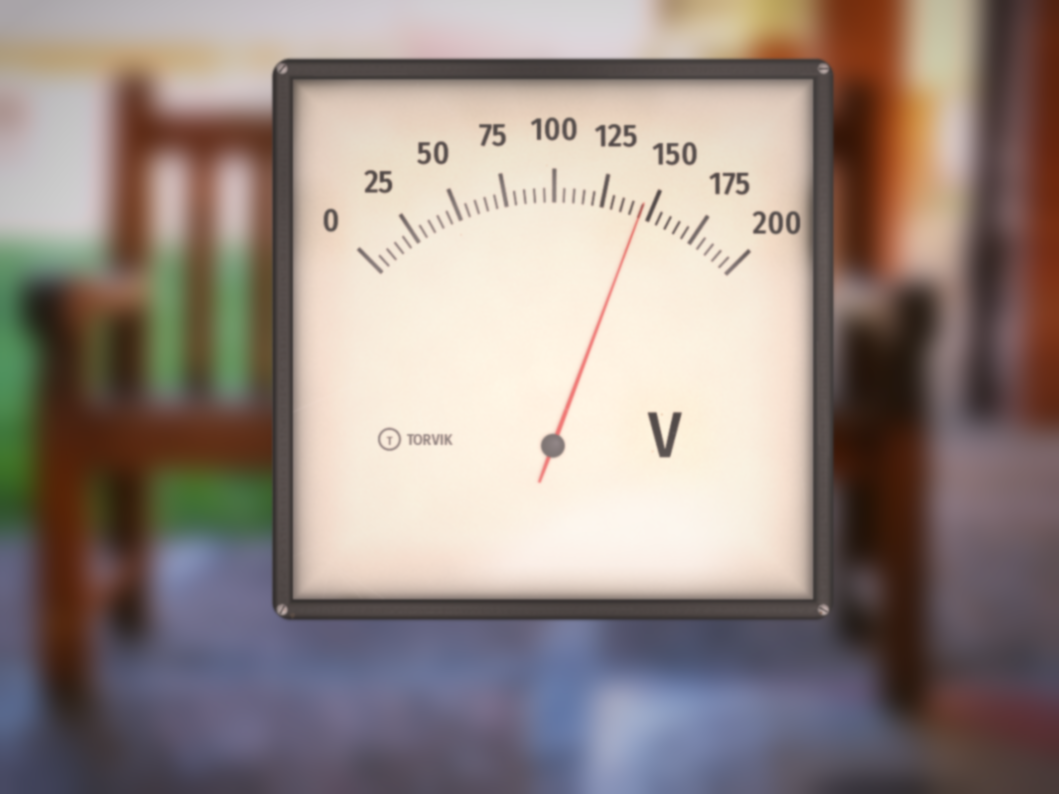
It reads 145; V
